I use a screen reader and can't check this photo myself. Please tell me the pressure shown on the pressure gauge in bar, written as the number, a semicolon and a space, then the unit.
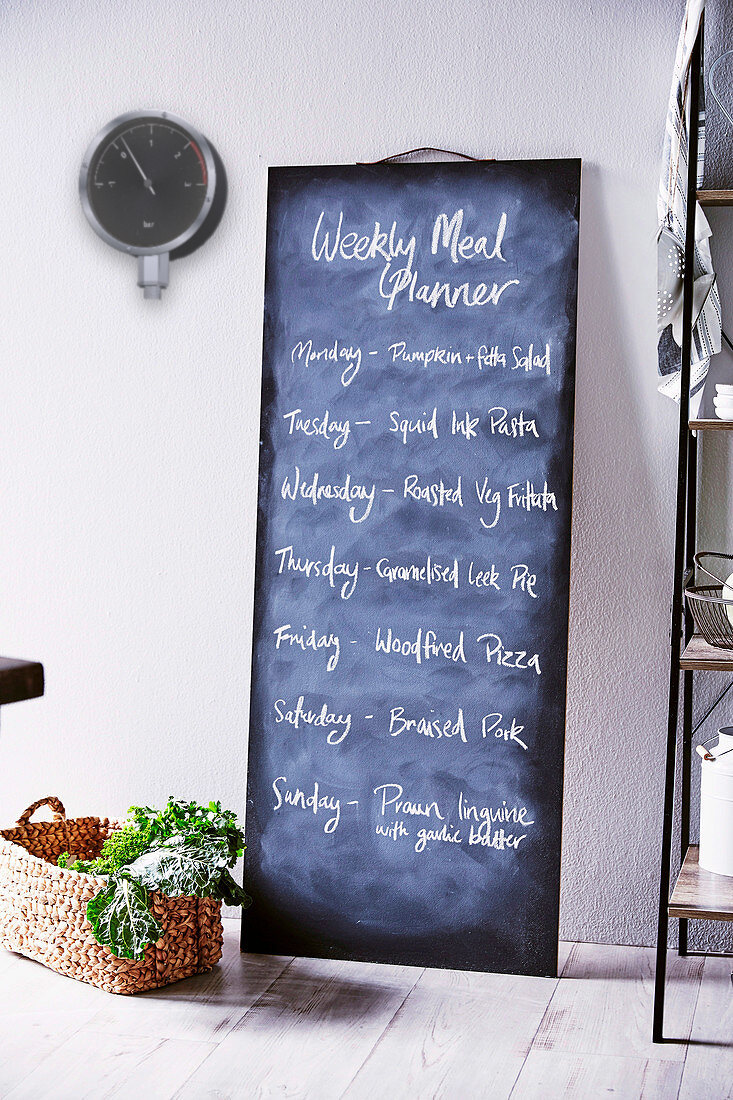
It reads 0.25; bar
